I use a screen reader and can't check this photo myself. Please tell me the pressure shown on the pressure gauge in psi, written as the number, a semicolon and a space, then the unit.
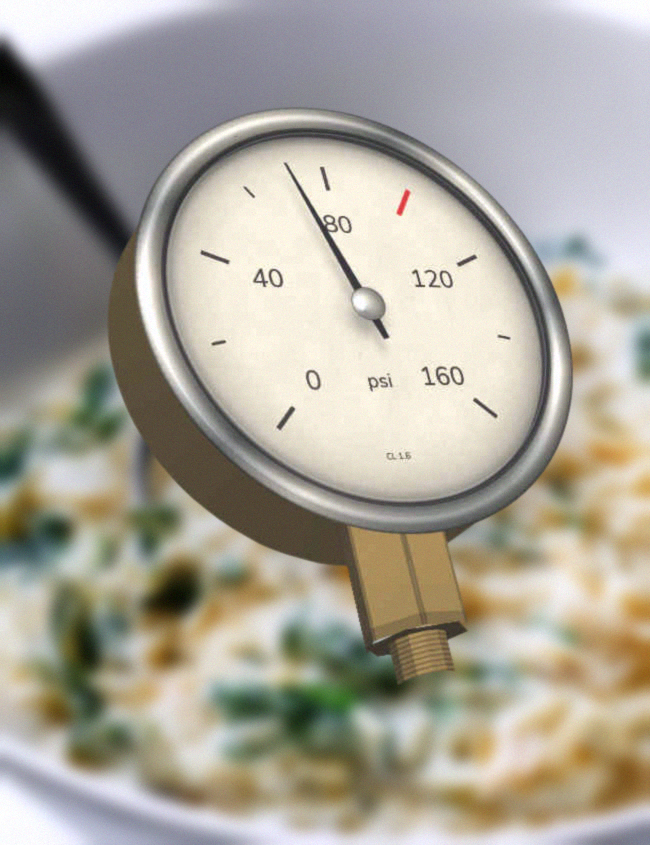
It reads 70; psi
